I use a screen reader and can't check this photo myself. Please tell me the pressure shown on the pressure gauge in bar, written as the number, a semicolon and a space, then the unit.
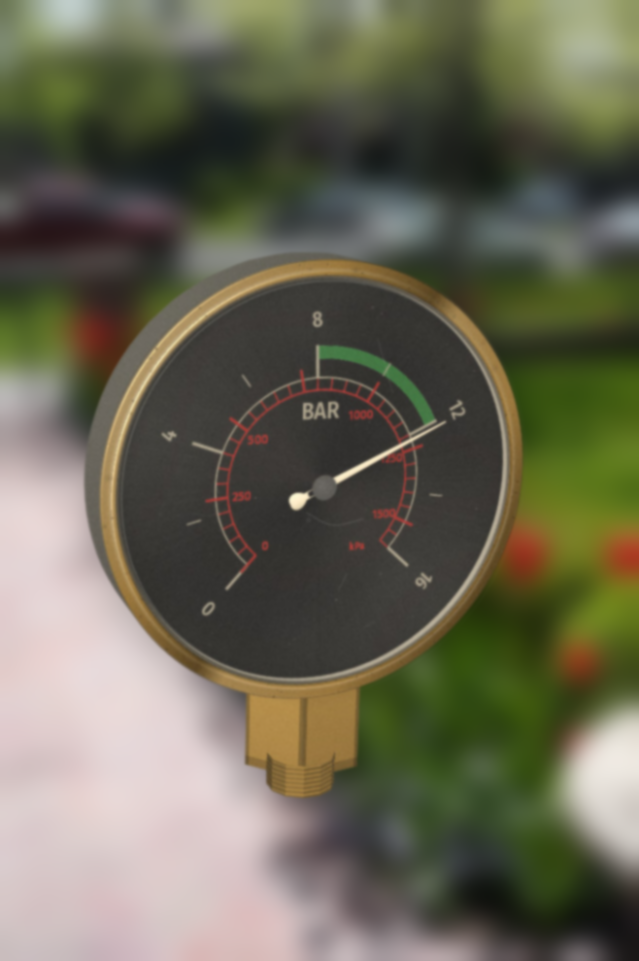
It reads 12; bar
